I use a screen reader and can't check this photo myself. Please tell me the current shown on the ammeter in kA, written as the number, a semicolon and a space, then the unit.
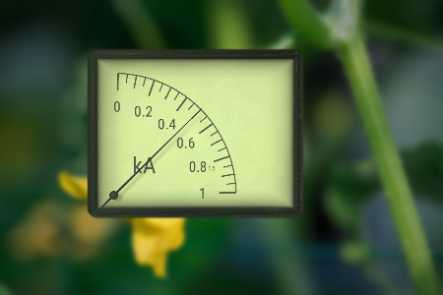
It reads 0.5; kA
